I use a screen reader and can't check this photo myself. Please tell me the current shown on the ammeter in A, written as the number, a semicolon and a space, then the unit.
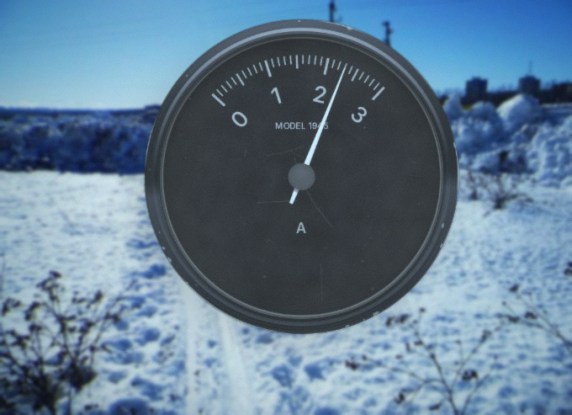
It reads 2.3; A
